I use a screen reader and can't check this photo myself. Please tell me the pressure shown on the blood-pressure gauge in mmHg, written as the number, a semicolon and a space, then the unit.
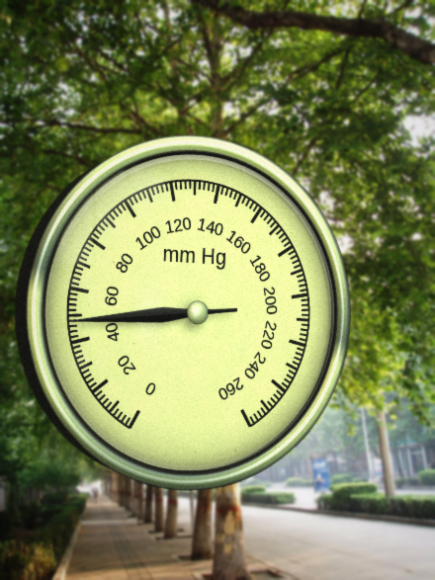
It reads 48; mmHg
